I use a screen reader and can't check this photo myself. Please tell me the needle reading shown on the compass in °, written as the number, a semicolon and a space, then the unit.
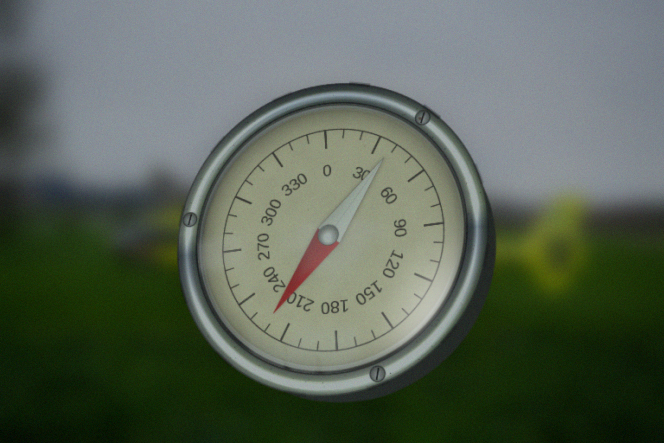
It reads 220; °
